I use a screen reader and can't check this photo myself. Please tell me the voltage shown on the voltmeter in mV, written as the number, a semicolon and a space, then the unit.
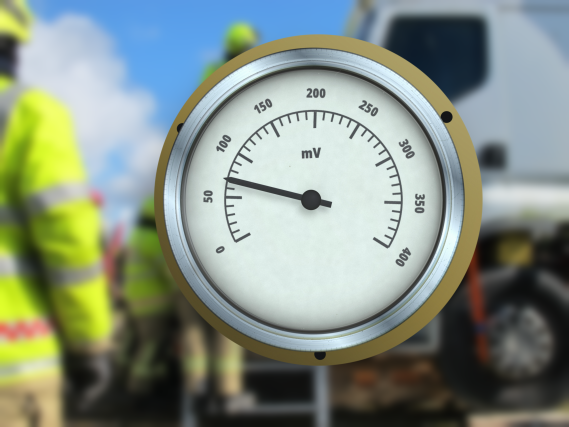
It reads 70; mV
